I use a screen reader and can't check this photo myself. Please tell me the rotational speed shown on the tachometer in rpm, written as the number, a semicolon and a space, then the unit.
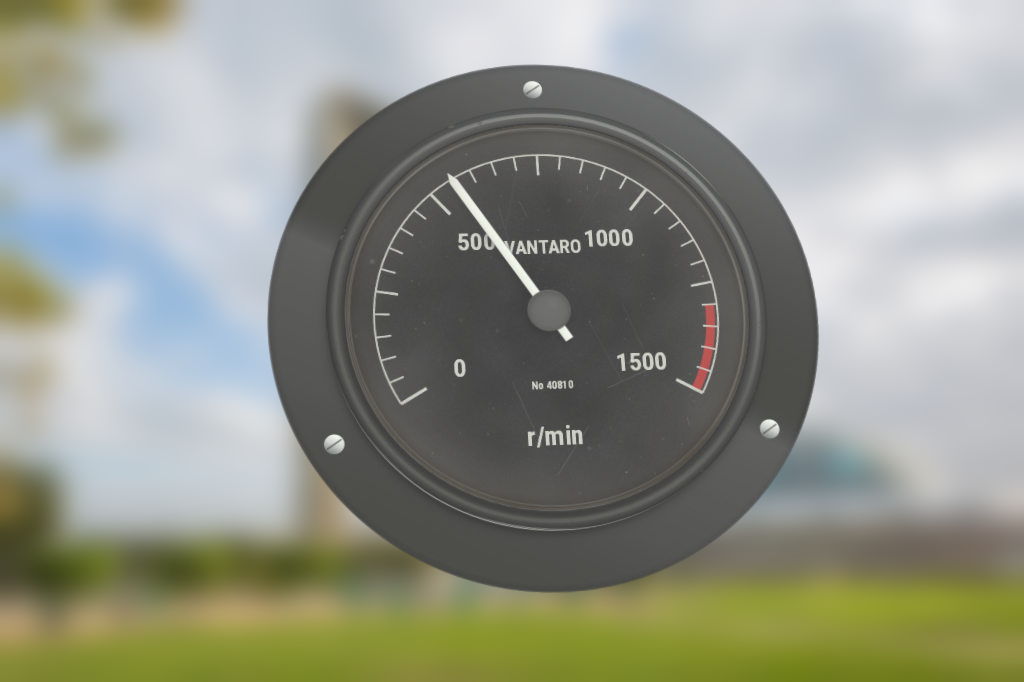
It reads 550; rpm
